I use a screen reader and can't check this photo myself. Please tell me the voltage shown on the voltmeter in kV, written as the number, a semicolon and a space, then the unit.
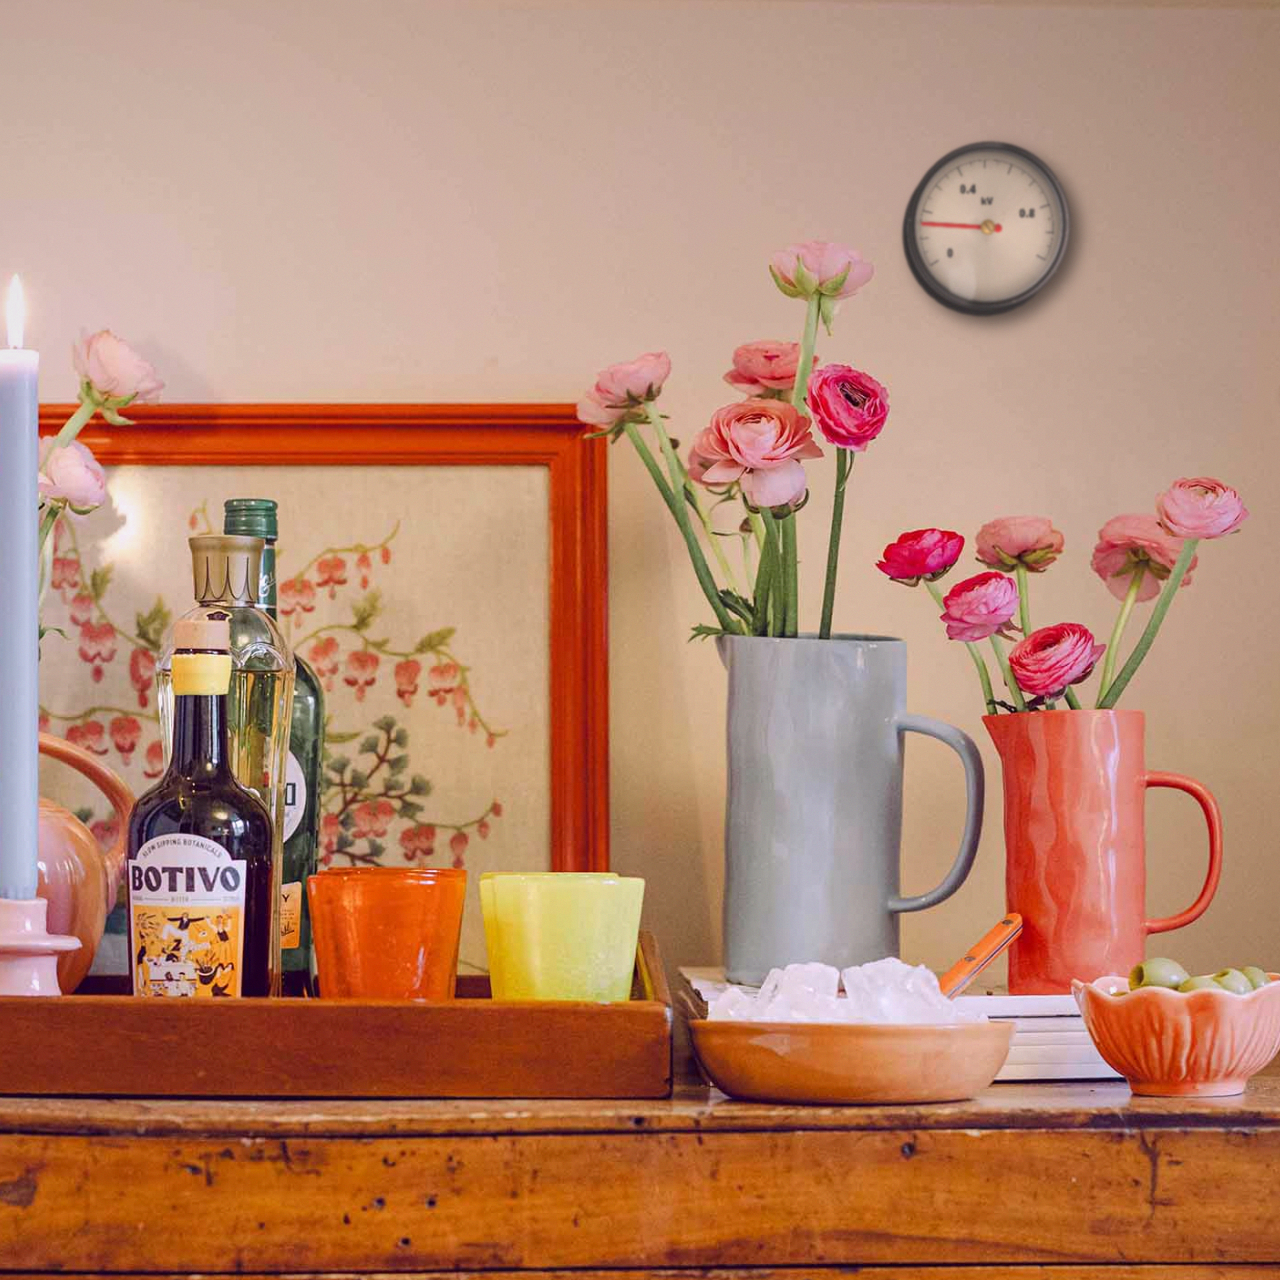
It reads 0.15; kV
